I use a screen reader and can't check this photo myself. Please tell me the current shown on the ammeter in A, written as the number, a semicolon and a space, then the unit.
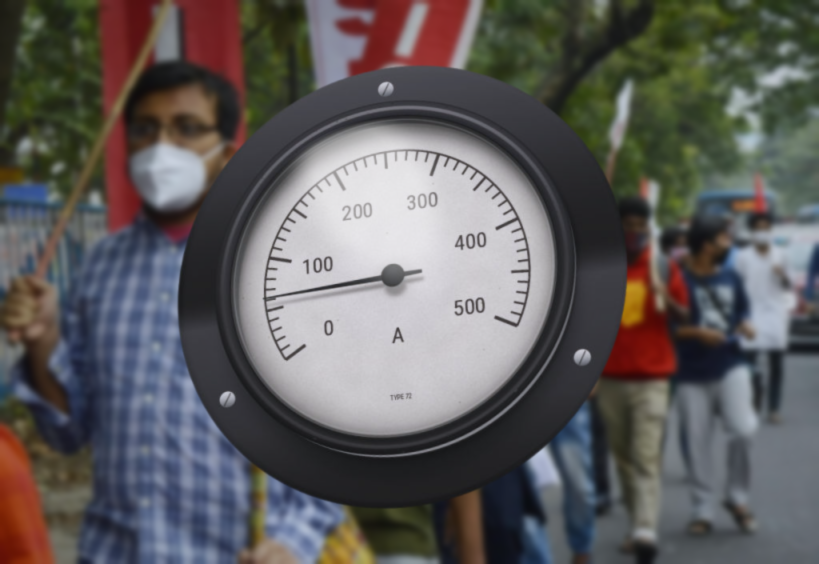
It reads 60; A
